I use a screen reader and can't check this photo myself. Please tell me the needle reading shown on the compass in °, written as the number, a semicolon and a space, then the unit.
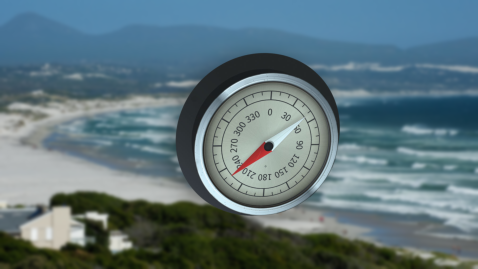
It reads 230; °
